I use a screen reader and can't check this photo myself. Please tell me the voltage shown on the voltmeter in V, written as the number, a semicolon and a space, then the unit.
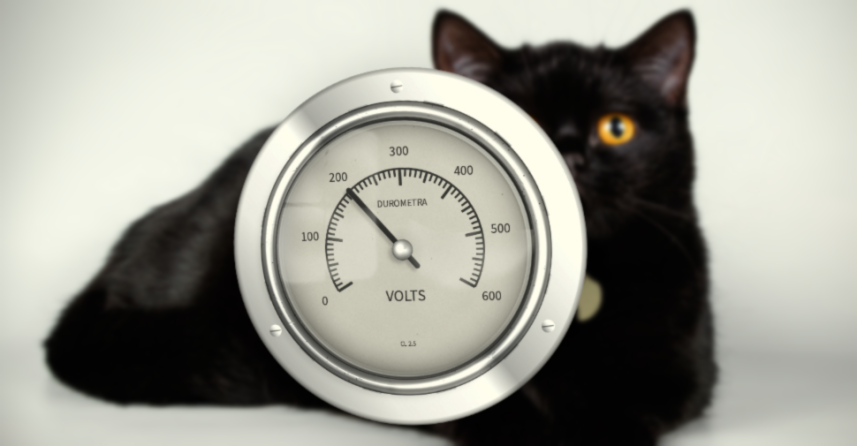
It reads 200; V
